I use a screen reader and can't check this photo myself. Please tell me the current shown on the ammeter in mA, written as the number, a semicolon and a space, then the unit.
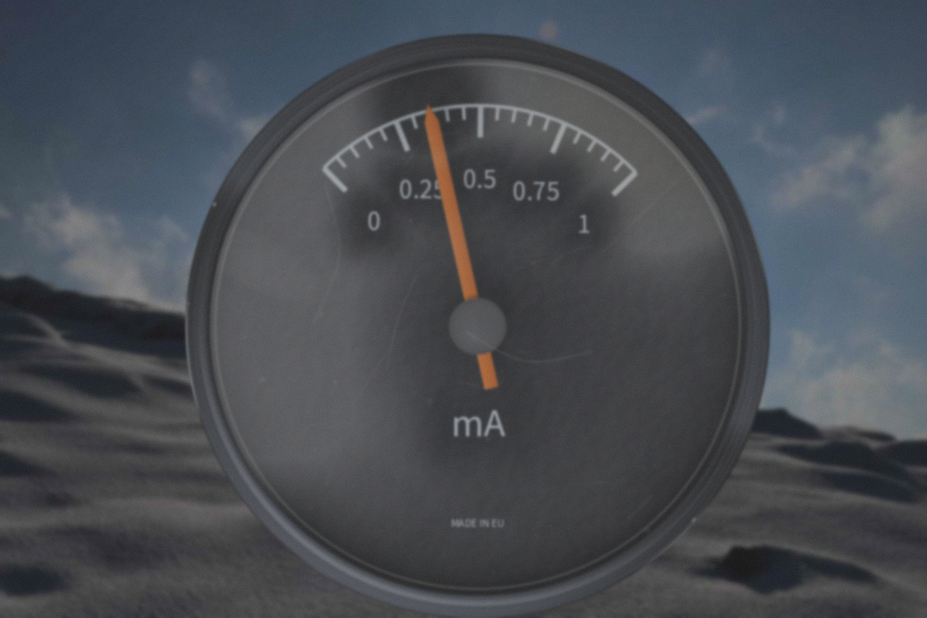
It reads 0.35; mA
